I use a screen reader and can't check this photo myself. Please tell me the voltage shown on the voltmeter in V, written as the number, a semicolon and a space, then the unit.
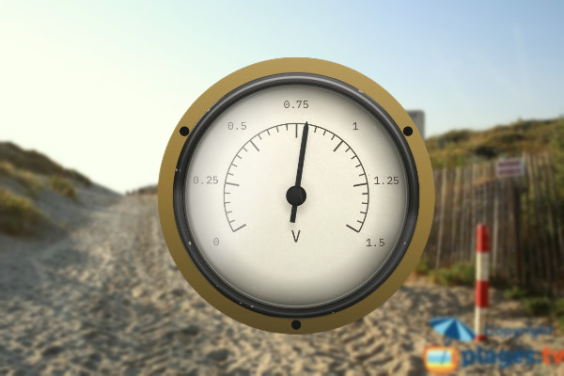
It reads 0.8; V
